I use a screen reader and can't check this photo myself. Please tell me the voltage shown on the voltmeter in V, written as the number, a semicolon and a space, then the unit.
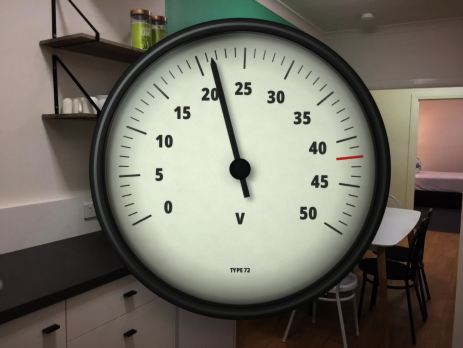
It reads 21.5; V
